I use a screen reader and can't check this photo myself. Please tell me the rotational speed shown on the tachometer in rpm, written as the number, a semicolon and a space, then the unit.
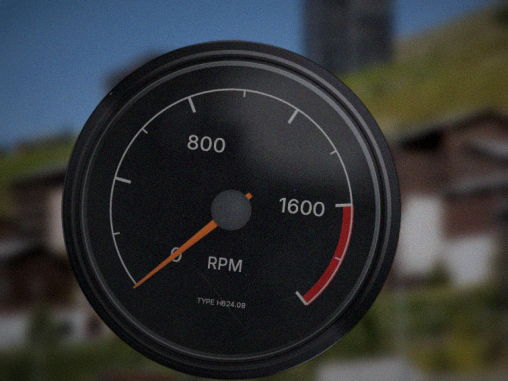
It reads 0; rpm
